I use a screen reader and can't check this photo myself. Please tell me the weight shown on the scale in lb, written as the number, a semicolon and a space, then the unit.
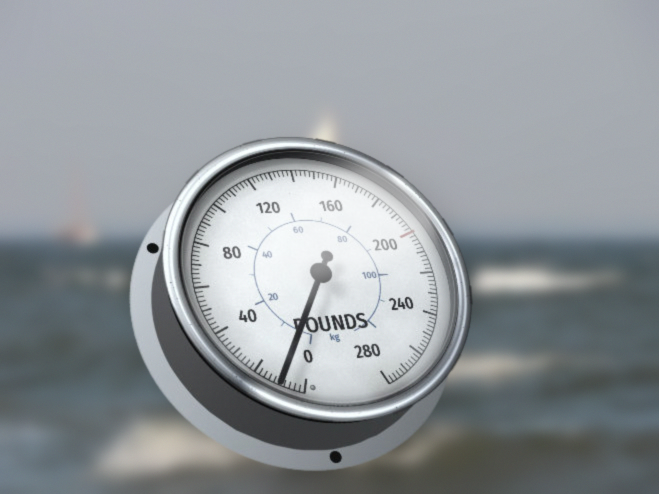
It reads 10; lb
